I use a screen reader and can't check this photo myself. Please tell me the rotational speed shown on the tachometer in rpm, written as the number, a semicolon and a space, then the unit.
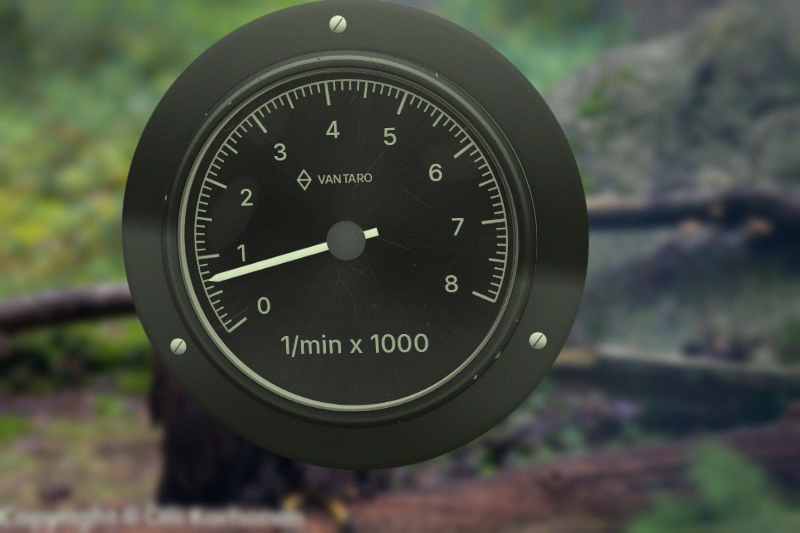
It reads 700; rpm
